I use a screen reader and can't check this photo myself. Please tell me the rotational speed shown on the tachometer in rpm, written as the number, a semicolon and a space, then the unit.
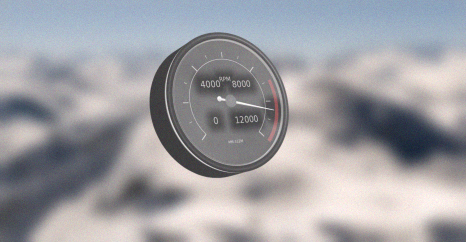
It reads 10500; rpm
